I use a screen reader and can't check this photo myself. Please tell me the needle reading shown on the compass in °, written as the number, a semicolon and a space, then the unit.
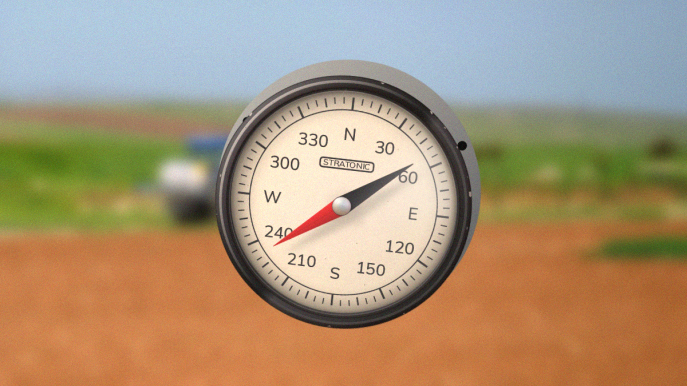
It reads 232.5; °
